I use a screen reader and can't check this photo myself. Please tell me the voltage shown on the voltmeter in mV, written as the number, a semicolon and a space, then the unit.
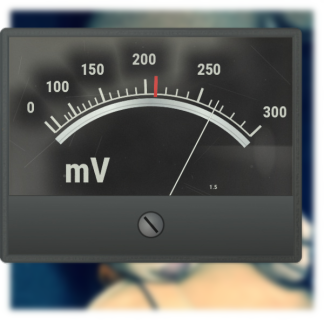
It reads 265; mV
